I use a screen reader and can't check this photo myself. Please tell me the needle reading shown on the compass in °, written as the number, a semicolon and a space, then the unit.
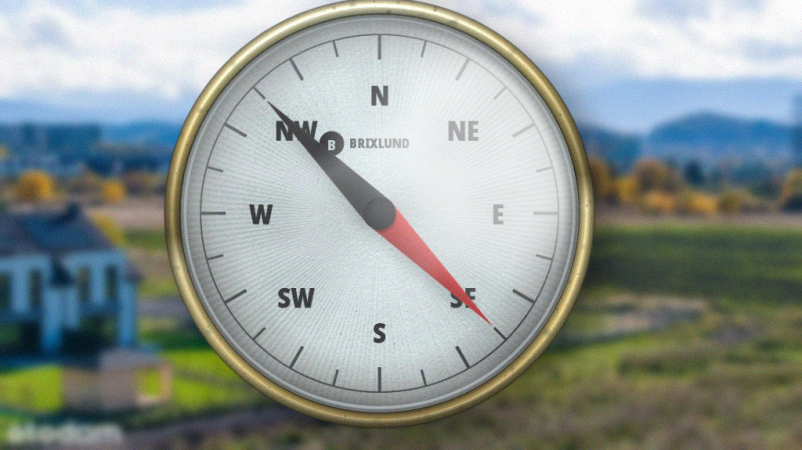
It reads 135; °
